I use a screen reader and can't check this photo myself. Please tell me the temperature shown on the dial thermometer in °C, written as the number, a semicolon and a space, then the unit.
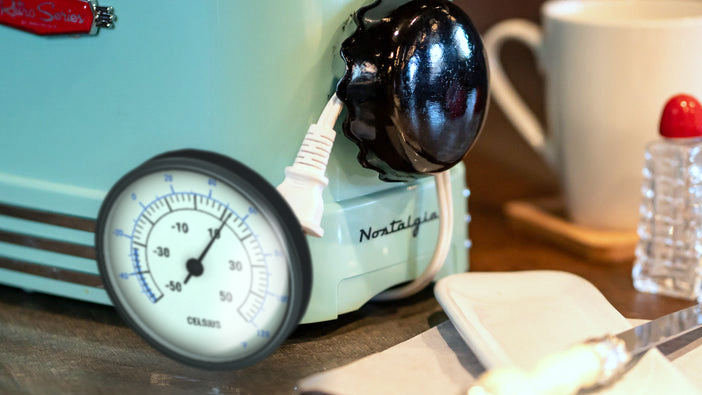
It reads 12; °C
